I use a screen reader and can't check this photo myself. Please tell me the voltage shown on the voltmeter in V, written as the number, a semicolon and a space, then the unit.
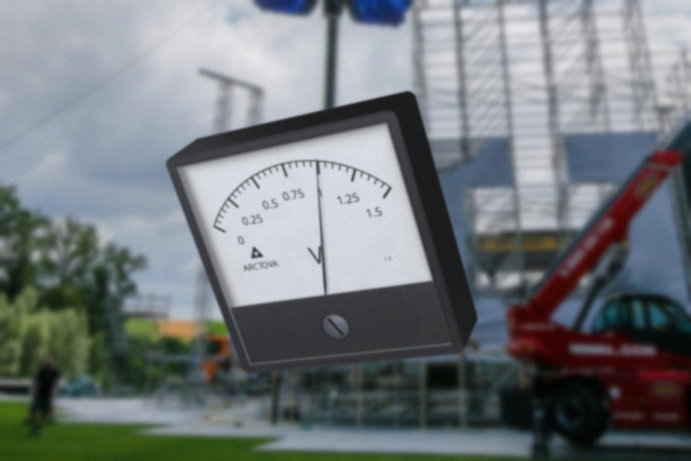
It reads 1; V
